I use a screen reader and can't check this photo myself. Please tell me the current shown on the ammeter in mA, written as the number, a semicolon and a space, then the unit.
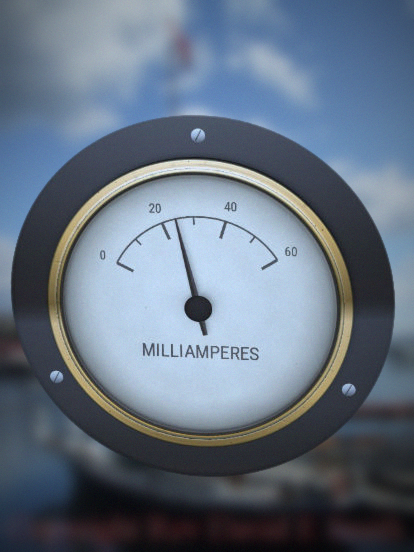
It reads 25; mA
